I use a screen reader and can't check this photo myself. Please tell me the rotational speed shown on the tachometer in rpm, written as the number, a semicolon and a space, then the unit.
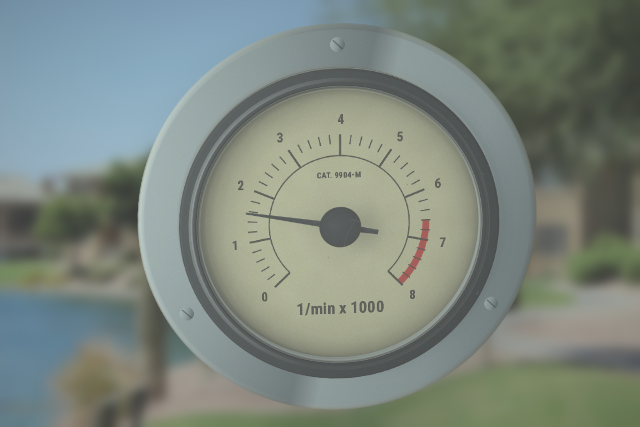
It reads 1600; rpm
